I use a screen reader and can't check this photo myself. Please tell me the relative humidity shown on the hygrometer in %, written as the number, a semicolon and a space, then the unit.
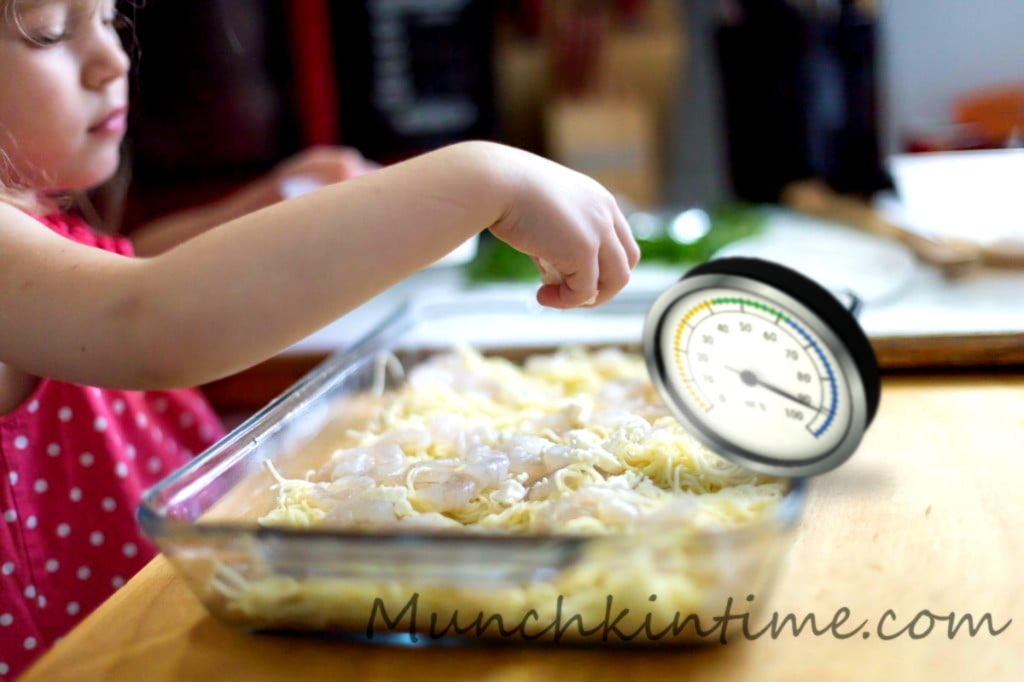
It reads 90; %
